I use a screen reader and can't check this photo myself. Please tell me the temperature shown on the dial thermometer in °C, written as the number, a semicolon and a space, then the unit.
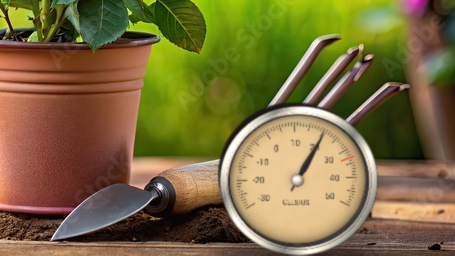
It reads 20; °C
